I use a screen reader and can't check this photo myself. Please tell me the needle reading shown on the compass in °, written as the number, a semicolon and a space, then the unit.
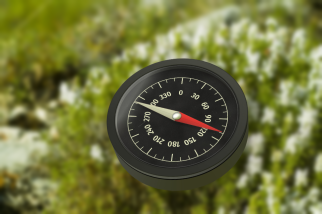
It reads 110; °
